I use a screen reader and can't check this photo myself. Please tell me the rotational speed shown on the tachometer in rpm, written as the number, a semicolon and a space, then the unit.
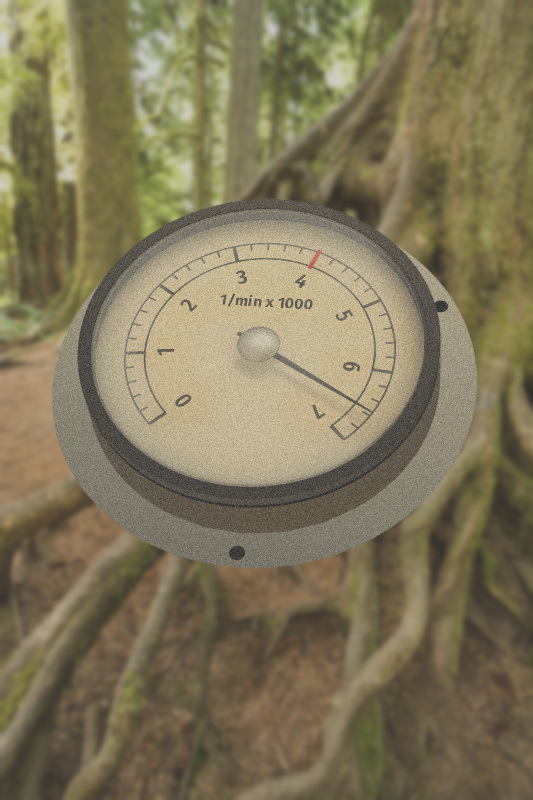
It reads 6600; rpm
